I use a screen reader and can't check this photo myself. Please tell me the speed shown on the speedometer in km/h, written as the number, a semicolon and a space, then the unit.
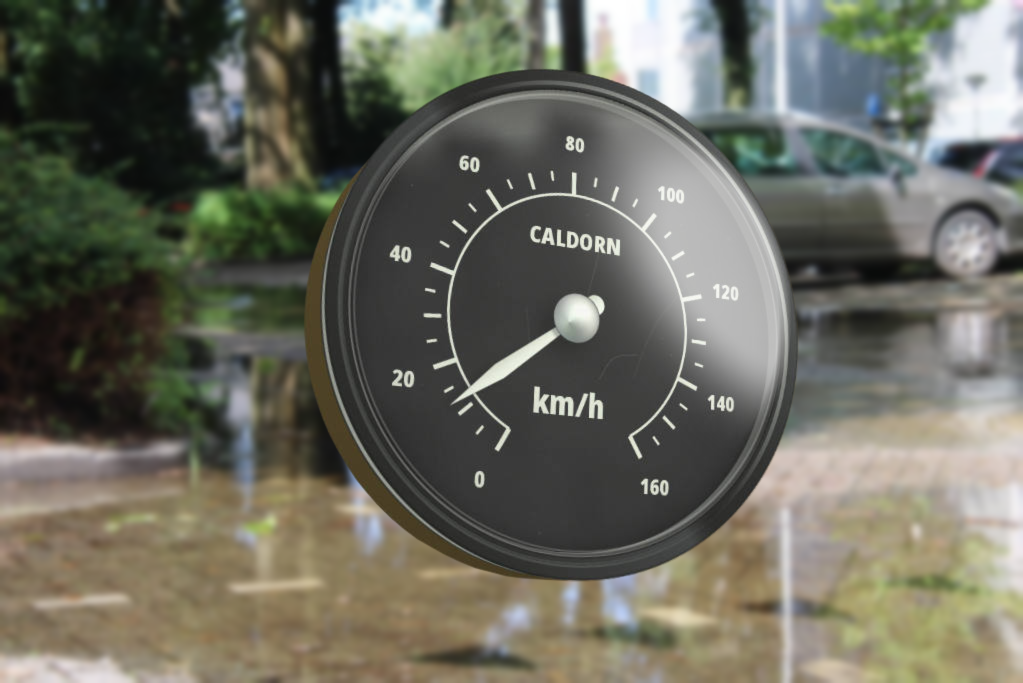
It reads 12.5; km/h
